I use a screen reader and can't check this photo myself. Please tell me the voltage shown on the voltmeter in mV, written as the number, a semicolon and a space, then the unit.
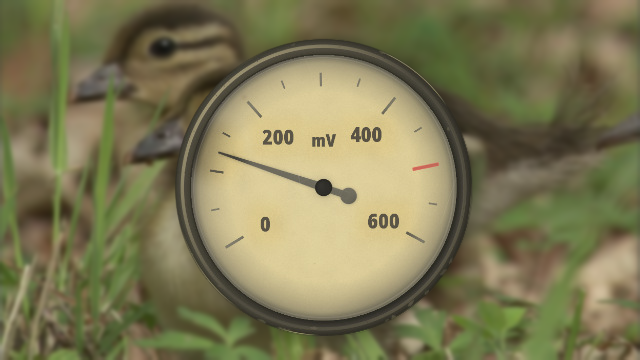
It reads 125; mV
